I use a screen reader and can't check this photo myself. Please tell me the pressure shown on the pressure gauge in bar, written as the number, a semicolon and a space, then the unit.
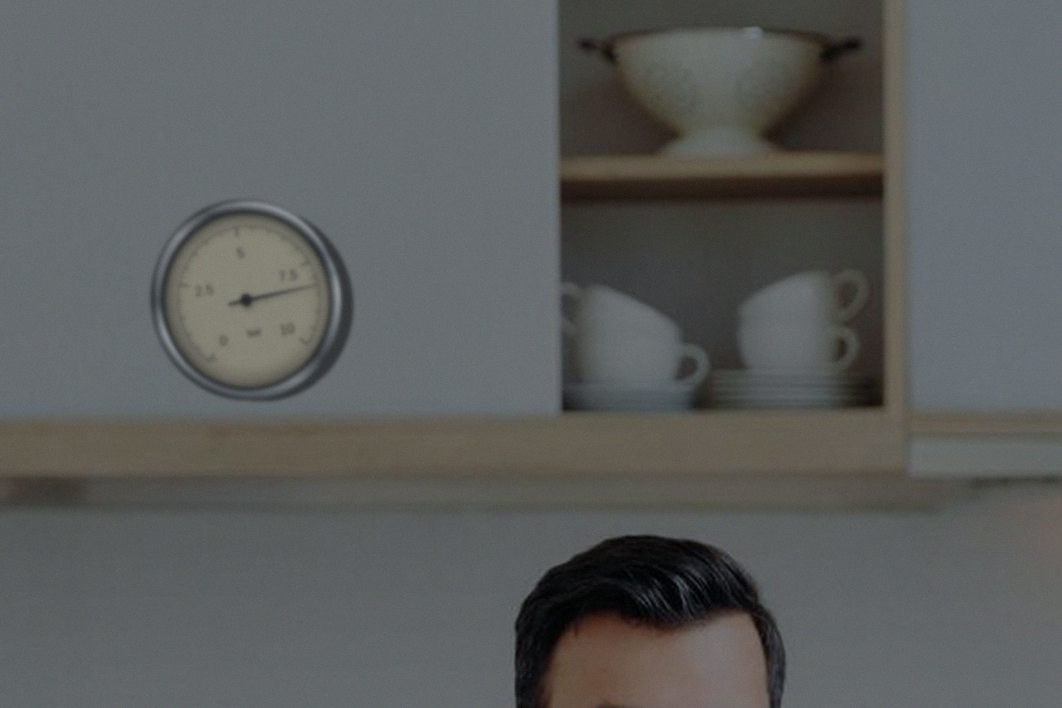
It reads 8.25; bar
